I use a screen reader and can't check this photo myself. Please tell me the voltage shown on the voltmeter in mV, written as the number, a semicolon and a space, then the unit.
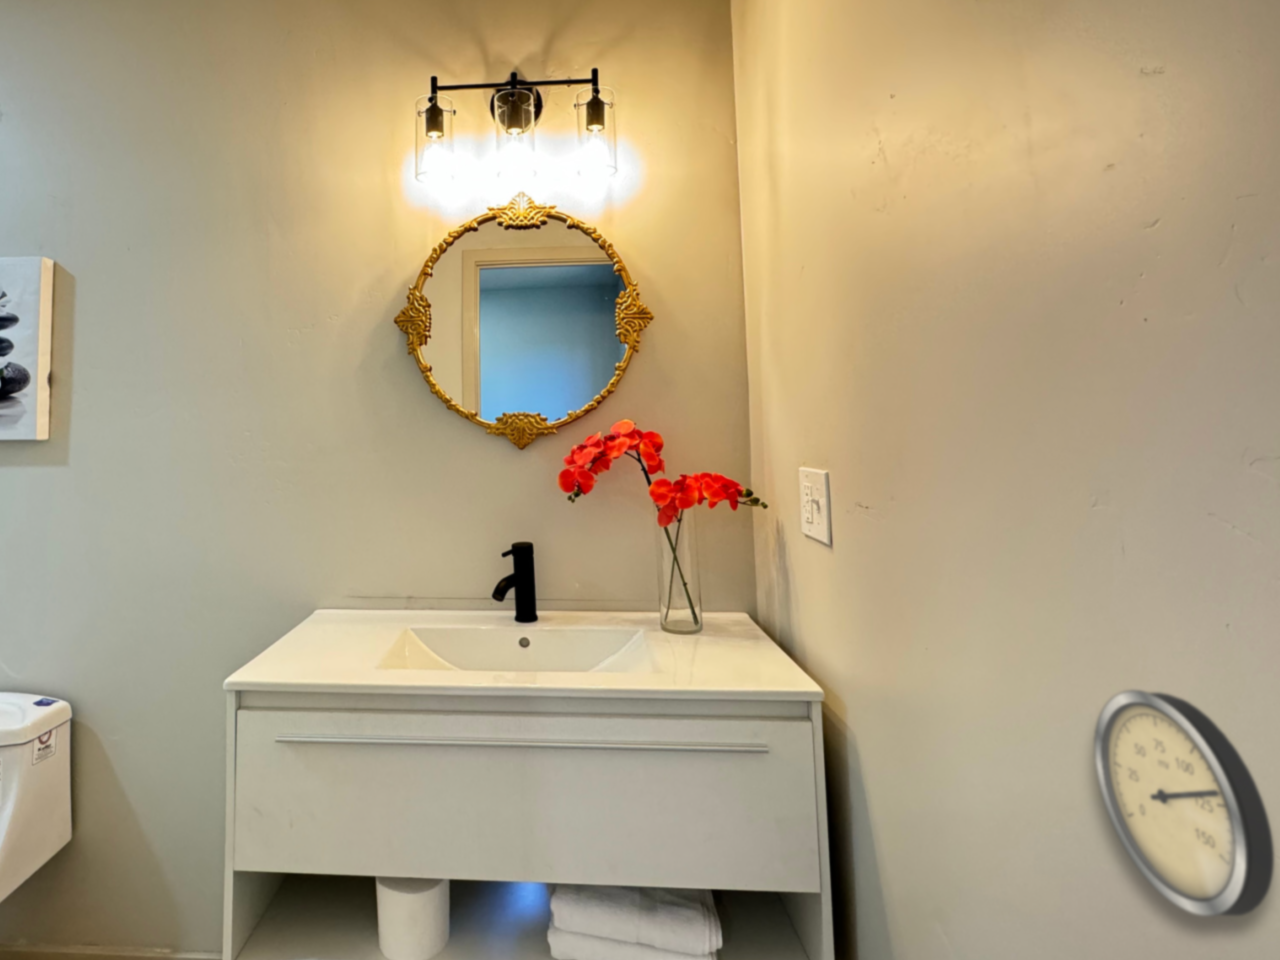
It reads 120; mV
